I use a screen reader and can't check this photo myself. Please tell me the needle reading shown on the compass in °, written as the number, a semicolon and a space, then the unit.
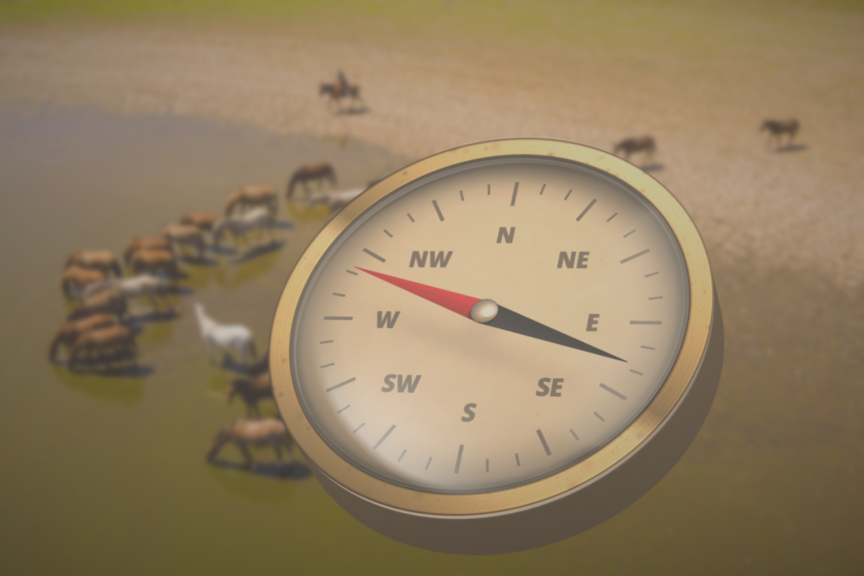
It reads 290; °
